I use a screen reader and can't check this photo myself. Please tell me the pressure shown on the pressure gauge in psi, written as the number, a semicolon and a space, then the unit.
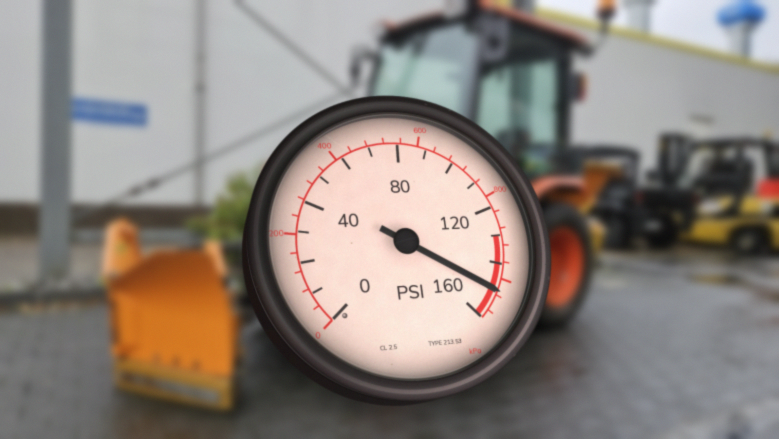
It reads 150; psi
